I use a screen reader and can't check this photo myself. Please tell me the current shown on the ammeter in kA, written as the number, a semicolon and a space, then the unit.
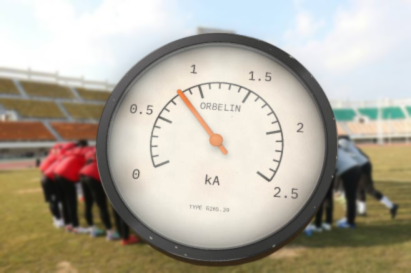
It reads 0.8; kA
